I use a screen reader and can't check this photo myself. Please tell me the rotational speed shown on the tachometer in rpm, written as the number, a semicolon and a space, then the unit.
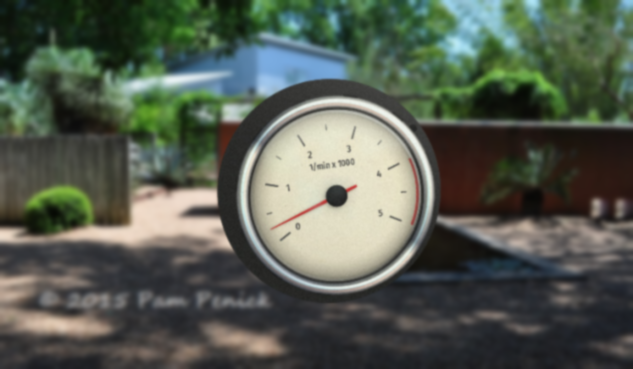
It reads 250; rpm
